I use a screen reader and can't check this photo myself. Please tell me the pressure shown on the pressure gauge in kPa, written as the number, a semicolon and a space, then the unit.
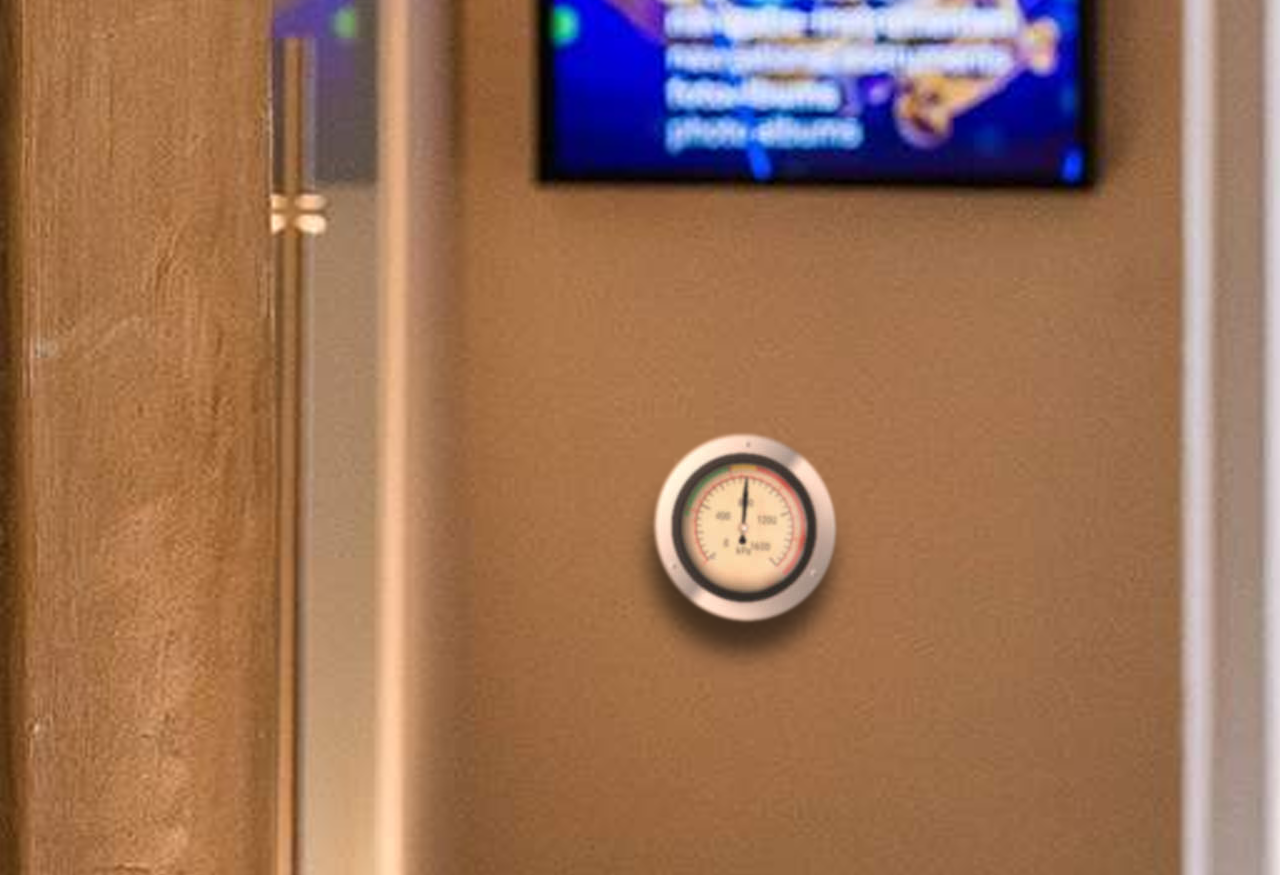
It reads 800; kPa
